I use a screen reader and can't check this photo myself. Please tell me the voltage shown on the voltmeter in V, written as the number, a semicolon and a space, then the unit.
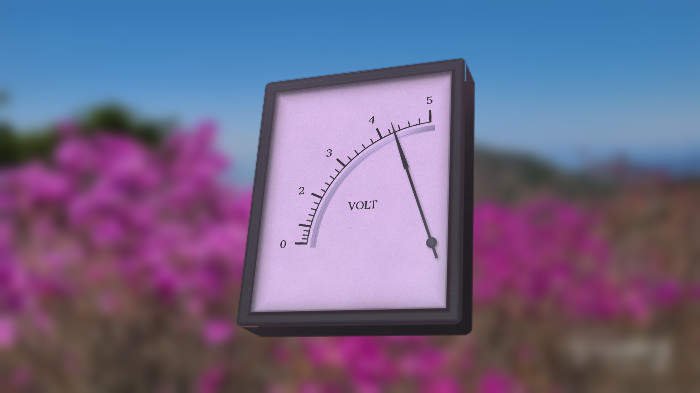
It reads 4.3; V
